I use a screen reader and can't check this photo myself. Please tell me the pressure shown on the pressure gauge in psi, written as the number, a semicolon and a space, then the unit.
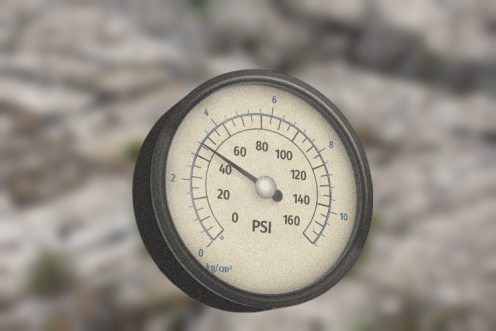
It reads 45; psi
